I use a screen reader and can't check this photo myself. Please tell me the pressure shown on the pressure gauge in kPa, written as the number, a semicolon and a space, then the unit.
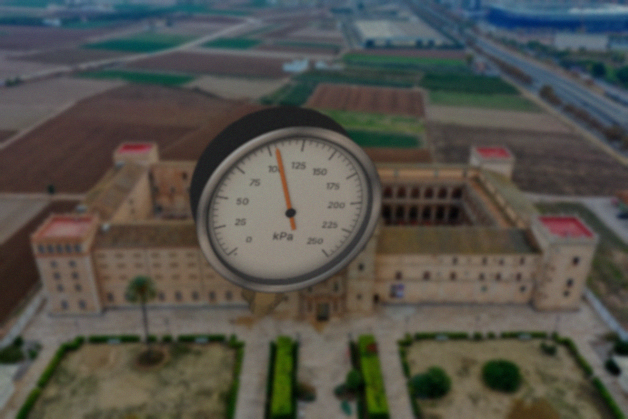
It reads 105; kPa
